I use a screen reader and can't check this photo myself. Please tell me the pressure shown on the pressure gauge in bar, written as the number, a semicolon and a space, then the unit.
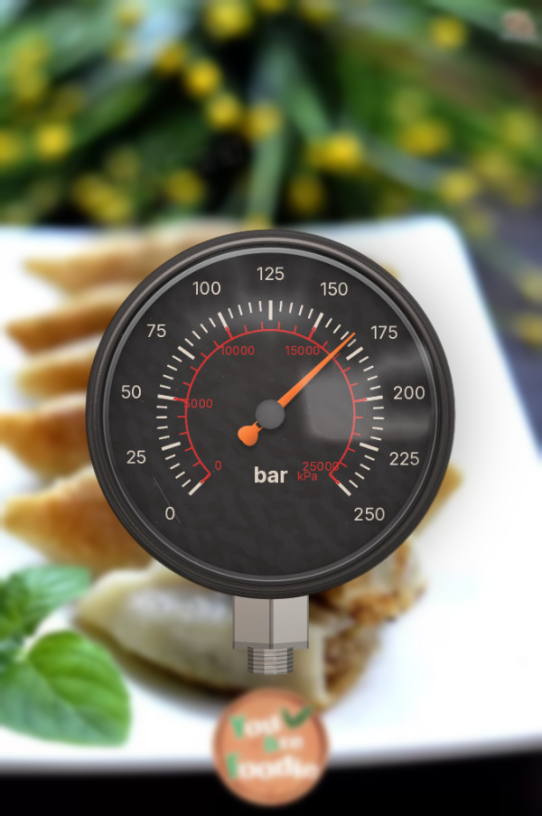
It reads 167.5; bar
